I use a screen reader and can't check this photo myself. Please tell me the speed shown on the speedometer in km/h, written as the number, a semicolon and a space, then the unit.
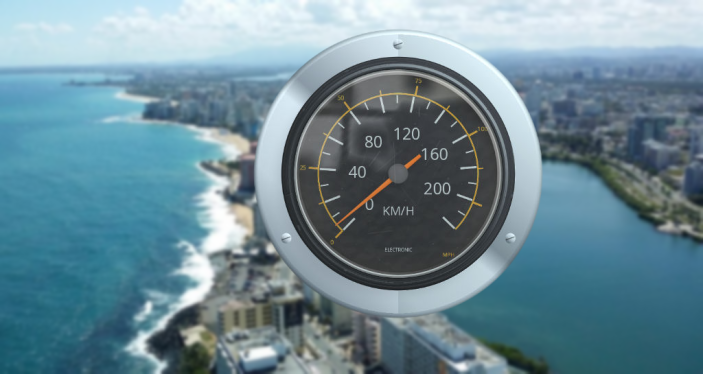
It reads 5; km/h
